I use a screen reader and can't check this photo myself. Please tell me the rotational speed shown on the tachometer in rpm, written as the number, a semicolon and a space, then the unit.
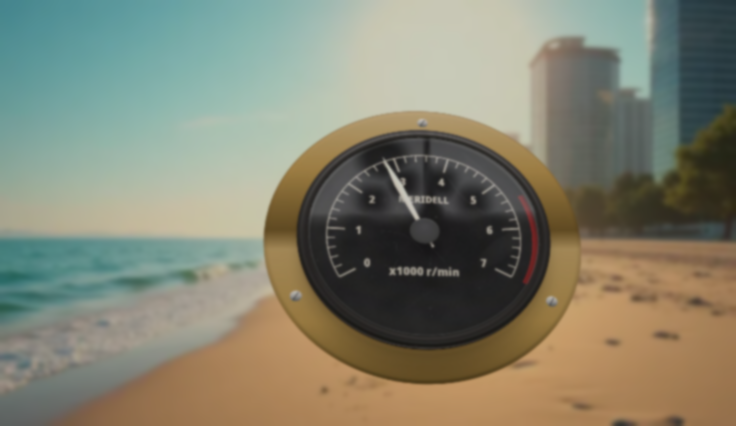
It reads 2800; rpm
